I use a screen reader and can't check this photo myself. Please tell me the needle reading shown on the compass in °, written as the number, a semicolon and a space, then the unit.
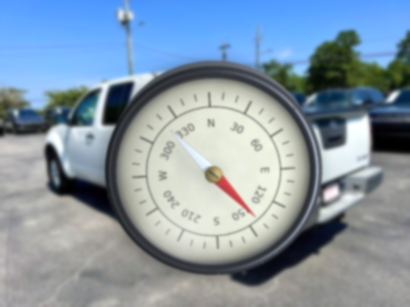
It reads 140; °
